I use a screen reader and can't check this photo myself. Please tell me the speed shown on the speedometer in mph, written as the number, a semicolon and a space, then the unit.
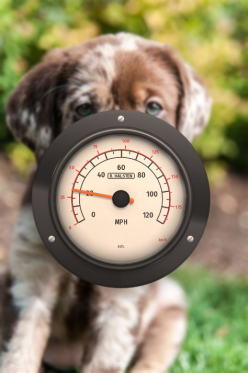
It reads 20; mph
